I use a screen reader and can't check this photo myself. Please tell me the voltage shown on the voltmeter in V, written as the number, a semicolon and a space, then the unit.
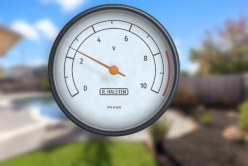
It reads 2.5; V
